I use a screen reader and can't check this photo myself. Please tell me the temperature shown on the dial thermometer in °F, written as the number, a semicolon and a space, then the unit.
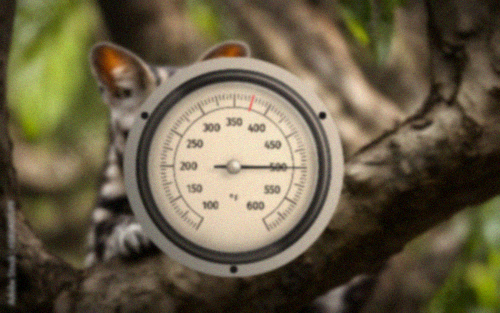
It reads 500; °F
